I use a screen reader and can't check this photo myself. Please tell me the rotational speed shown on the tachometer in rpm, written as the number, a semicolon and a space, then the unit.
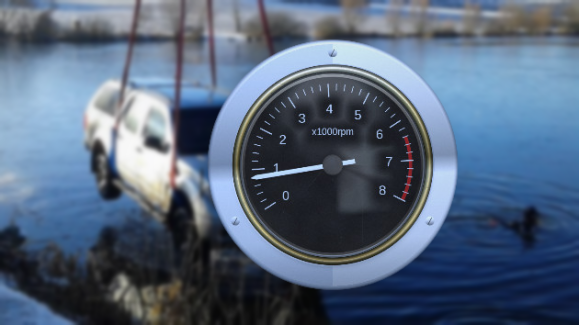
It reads 800; rpm
